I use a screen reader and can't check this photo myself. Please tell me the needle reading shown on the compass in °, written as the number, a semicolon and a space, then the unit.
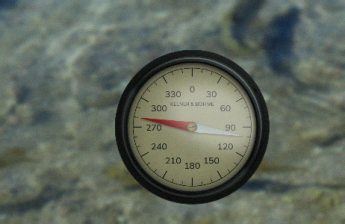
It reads 280; °
